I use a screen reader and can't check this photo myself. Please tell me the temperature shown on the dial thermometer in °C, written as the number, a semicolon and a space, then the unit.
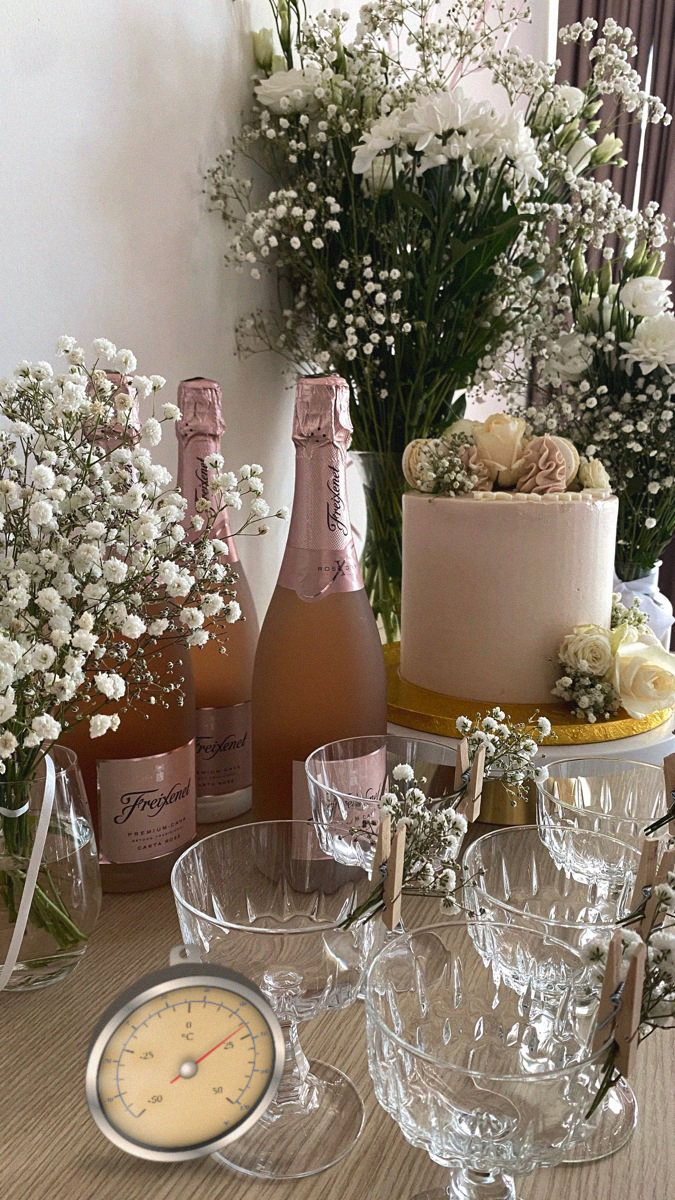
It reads 20; °C
